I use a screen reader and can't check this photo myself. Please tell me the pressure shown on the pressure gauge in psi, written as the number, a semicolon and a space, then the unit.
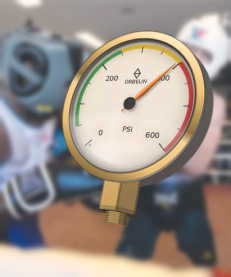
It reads 400; psi
